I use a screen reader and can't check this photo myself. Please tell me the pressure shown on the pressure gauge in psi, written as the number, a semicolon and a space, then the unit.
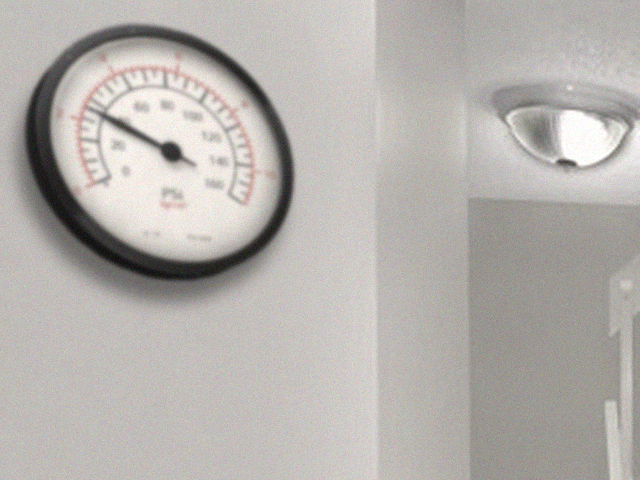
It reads 35; psi
